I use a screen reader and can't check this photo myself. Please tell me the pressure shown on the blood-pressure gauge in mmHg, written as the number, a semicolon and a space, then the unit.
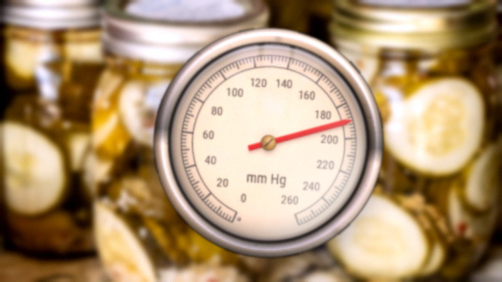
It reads 190; mmHg
